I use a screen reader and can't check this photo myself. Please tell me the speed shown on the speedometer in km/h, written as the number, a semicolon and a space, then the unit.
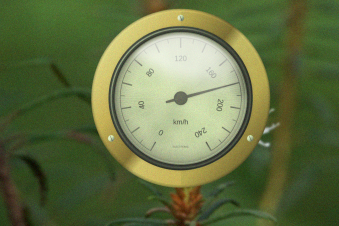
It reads 180; km/h
